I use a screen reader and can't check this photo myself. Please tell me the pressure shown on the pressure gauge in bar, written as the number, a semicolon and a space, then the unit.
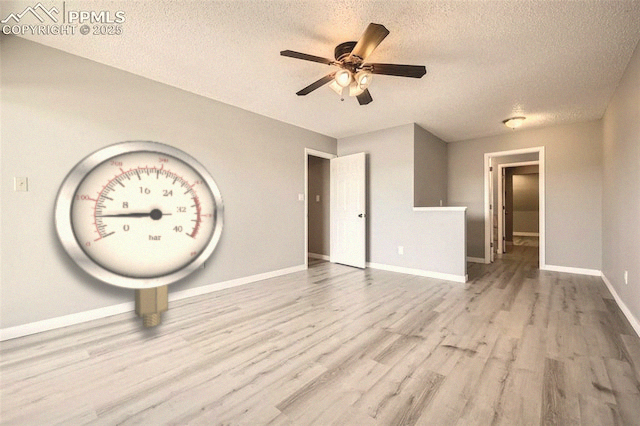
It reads 4; bar
